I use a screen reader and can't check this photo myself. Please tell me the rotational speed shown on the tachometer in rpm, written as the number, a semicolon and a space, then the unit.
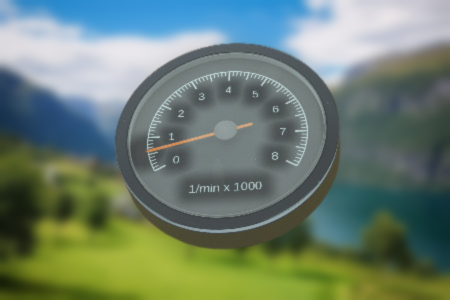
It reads 500; rpm
